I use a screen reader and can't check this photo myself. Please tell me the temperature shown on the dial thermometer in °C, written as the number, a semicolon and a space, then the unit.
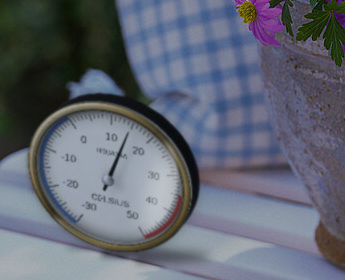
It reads 15; °C
